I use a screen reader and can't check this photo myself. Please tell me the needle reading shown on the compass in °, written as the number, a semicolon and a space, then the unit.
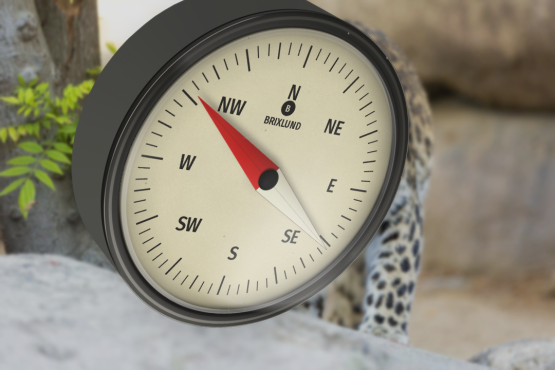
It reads 302.5; °
